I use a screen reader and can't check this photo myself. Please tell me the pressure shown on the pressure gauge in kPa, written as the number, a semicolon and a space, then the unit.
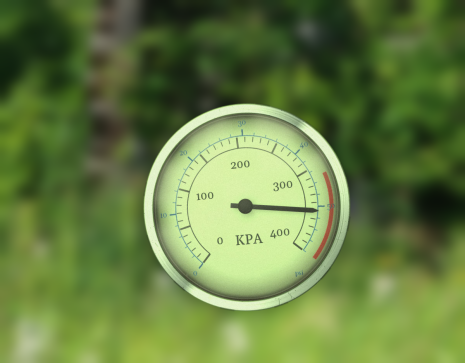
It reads 350; kPa
